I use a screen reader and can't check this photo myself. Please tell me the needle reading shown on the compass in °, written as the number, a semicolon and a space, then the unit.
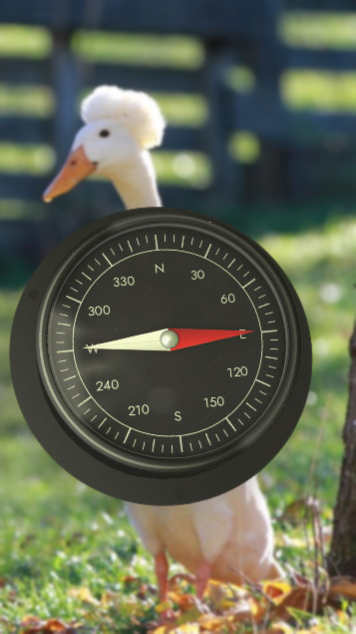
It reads 90; °
